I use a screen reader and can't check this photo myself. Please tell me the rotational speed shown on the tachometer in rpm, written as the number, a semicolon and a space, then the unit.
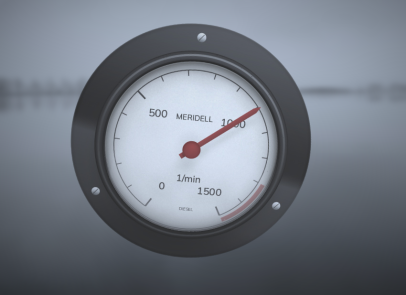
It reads 1000; rpm
